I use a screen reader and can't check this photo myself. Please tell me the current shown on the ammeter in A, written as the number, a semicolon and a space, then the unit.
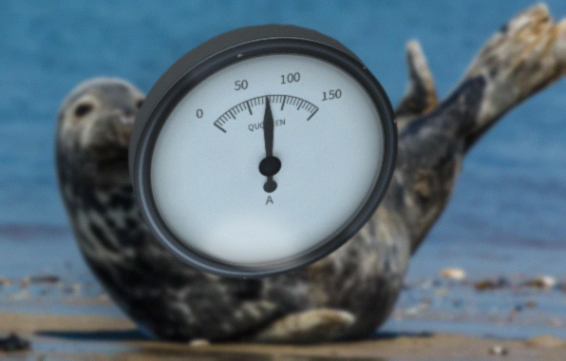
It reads 75; A
